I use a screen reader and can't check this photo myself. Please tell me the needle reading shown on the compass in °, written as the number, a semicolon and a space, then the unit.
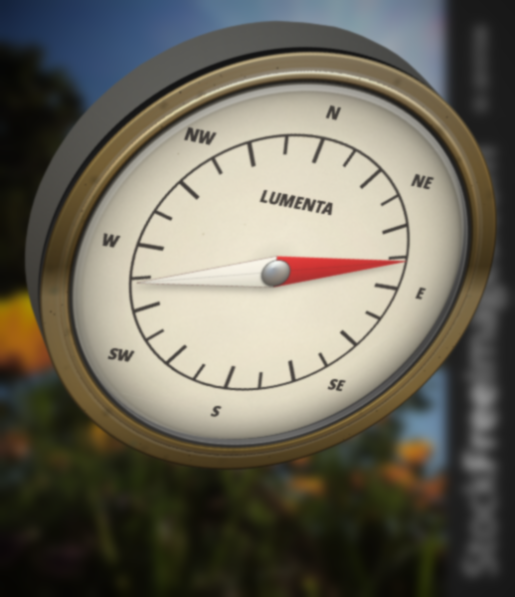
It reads 75; °
